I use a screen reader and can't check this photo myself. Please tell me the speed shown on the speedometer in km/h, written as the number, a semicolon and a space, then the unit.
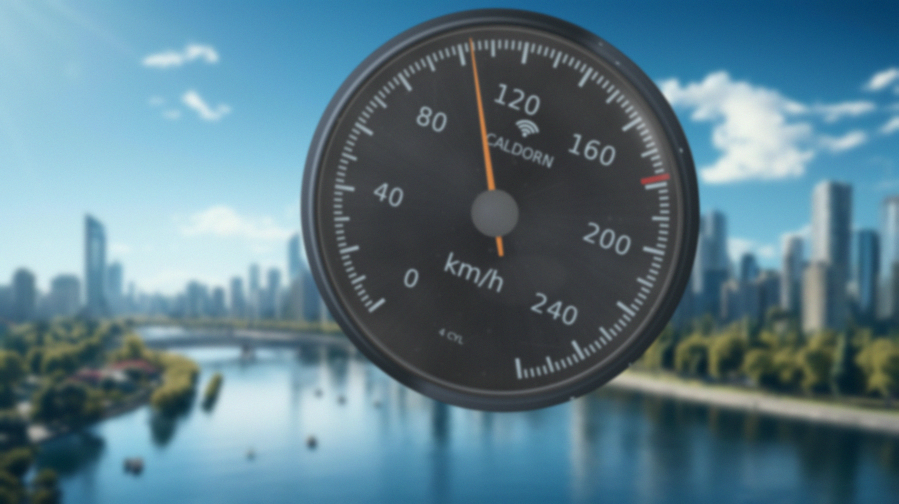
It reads 104; km/h
